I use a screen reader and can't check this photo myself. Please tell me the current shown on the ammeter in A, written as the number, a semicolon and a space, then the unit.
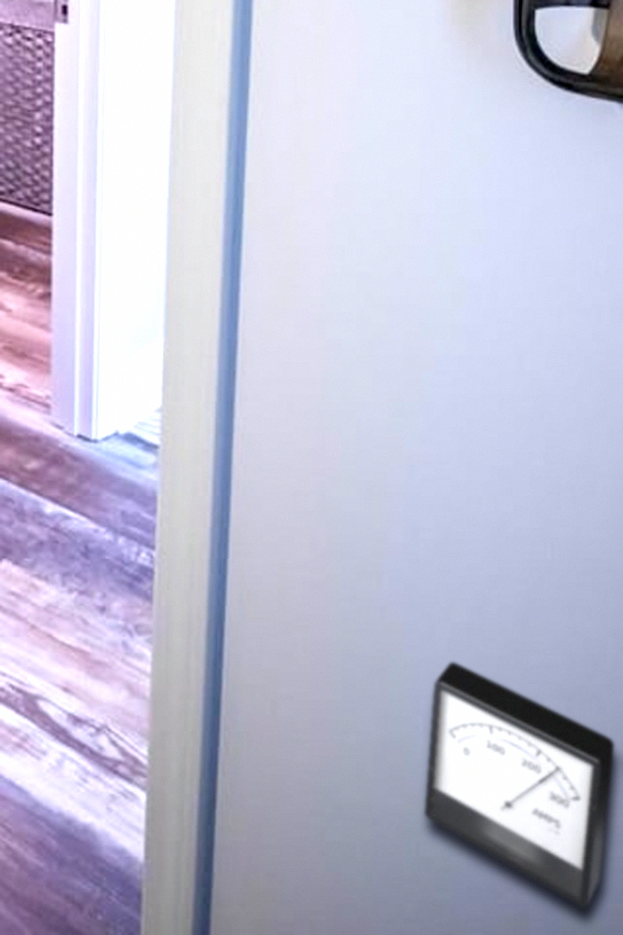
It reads 240; A
